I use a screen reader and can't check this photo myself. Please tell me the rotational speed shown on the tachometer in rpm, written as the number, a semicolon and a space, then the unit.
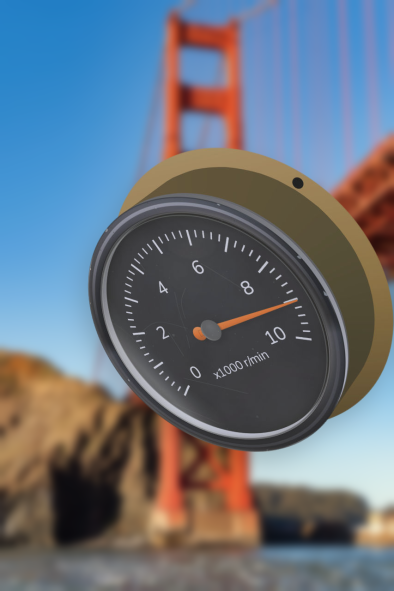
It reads 9000; rpm
